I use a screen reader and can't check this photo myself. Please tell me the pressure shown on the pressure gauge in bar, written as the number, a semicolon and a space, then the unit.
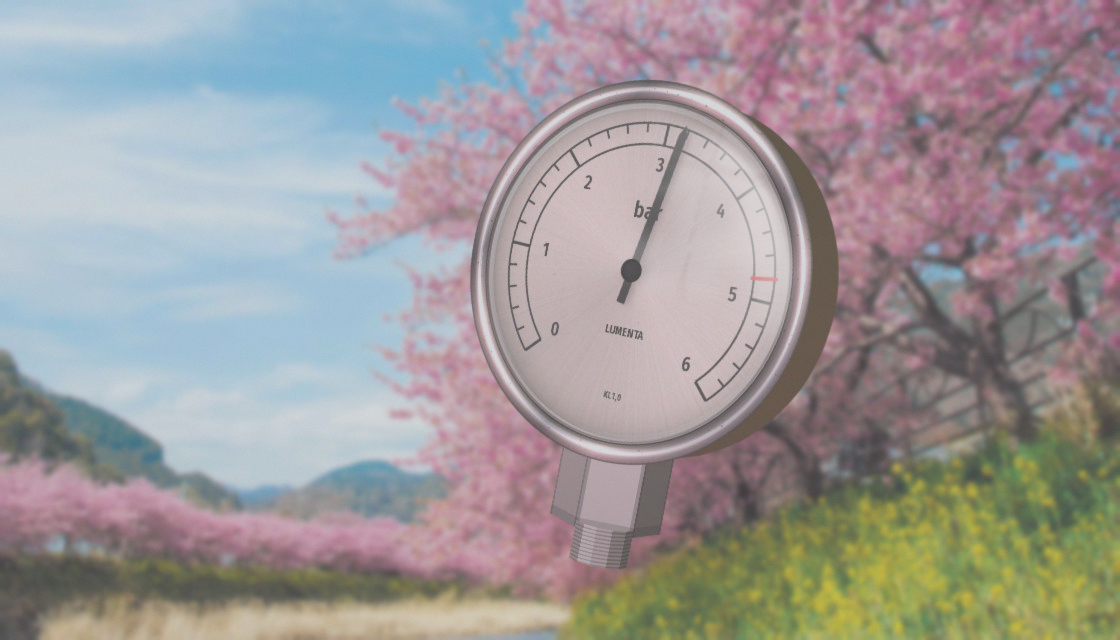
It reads 3.2; bar
